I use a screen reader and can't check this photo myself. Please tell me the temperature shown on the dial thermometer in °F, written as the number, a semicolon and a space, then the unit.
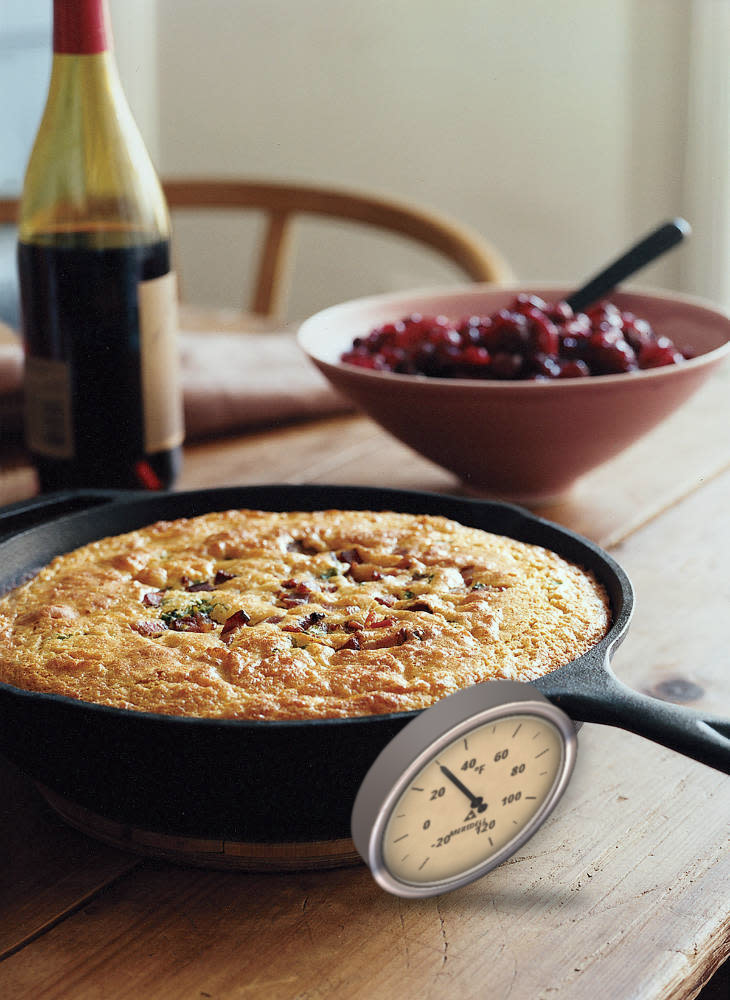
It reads 30; °F
